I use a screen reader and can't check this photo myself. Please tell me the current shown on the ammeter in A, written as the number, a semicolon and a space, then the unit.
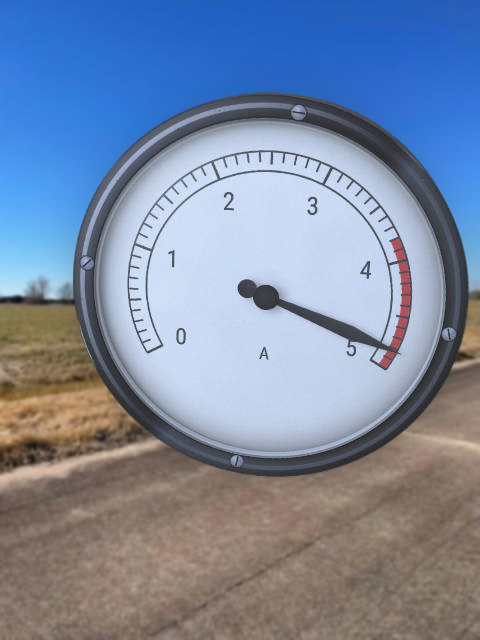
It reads 4.8; A
